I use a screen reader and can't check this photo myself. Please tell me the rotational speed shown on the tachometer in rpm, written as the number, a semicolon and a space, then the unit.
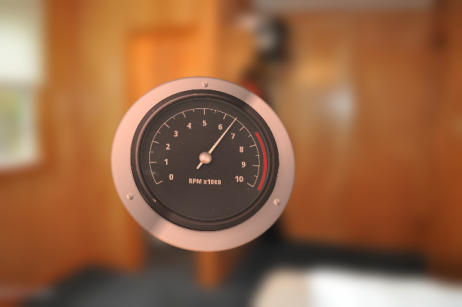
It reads 6500; rpm
